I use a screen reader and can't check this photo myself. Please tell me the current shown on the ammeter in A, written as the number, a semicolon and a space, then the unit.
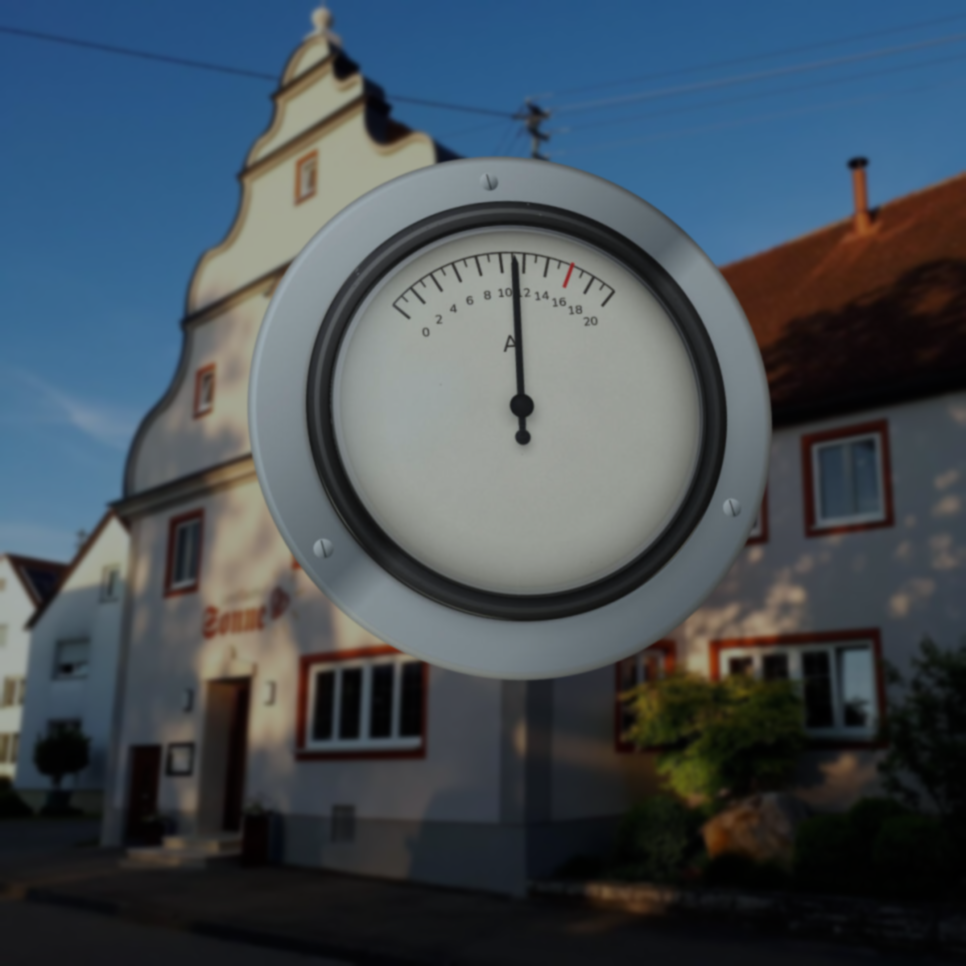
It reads 11; A
